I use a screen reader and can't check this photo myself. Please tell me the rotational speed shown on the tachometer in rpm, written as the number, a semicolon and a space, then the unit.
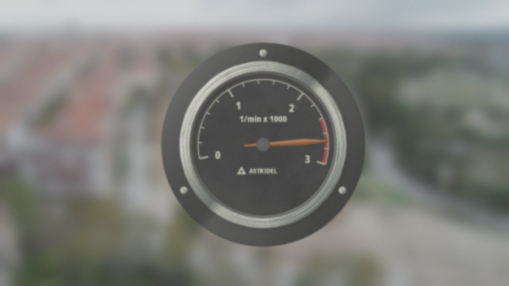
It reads 2700; rpm
